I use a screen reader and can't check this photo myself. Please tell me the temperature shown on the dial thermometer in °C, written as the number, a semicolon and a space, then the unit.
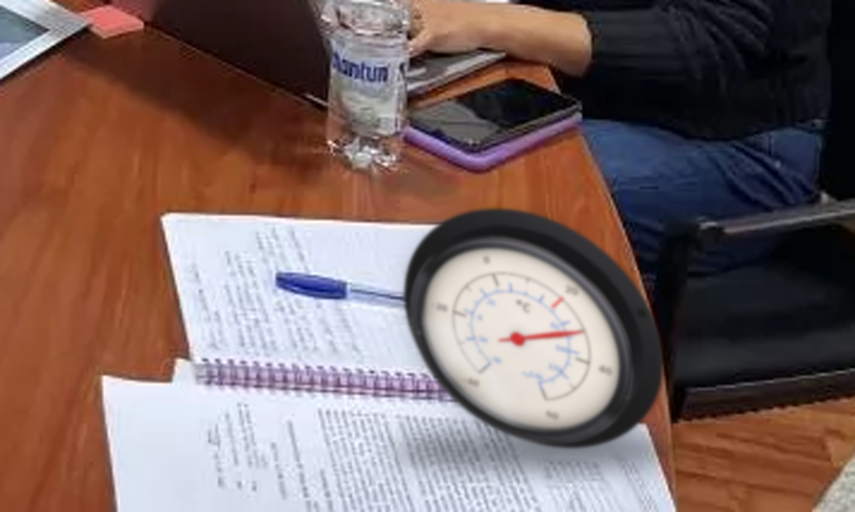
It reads 30; °C
